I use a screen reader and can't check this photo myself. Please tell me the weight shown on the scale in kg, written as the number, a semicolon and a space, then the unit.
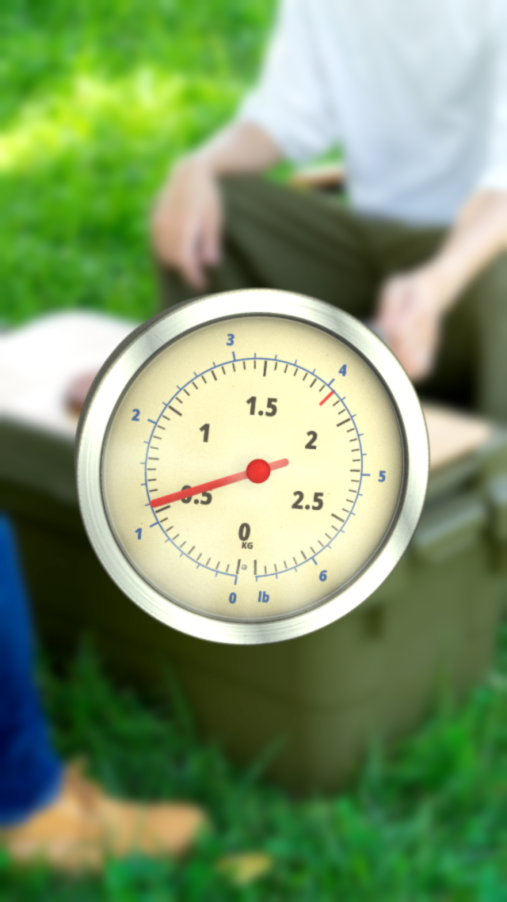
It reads 0.55; kg
